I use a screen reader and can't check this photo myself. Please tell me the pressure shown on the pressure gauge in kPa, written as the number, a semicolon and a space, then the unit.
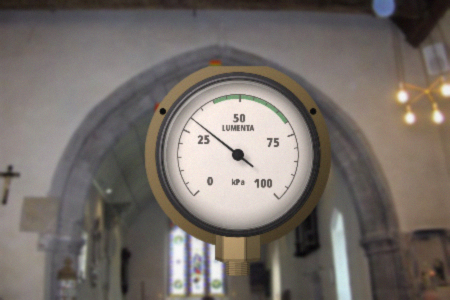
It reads 30; kPa
